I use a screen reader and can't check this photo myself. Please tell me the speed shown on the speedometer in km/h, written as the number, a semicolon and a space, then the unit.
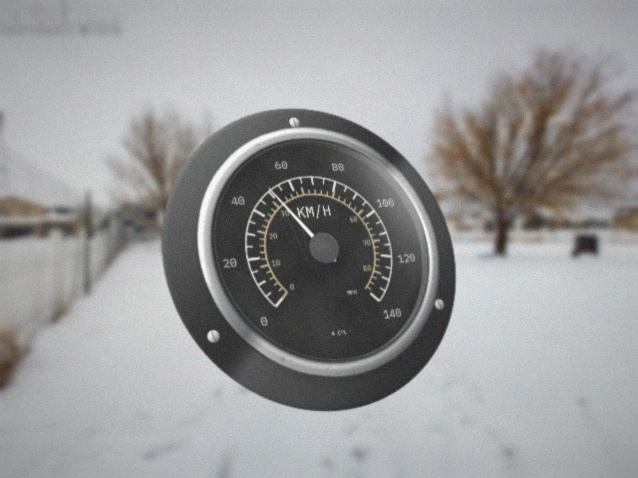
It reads 50; km/h
